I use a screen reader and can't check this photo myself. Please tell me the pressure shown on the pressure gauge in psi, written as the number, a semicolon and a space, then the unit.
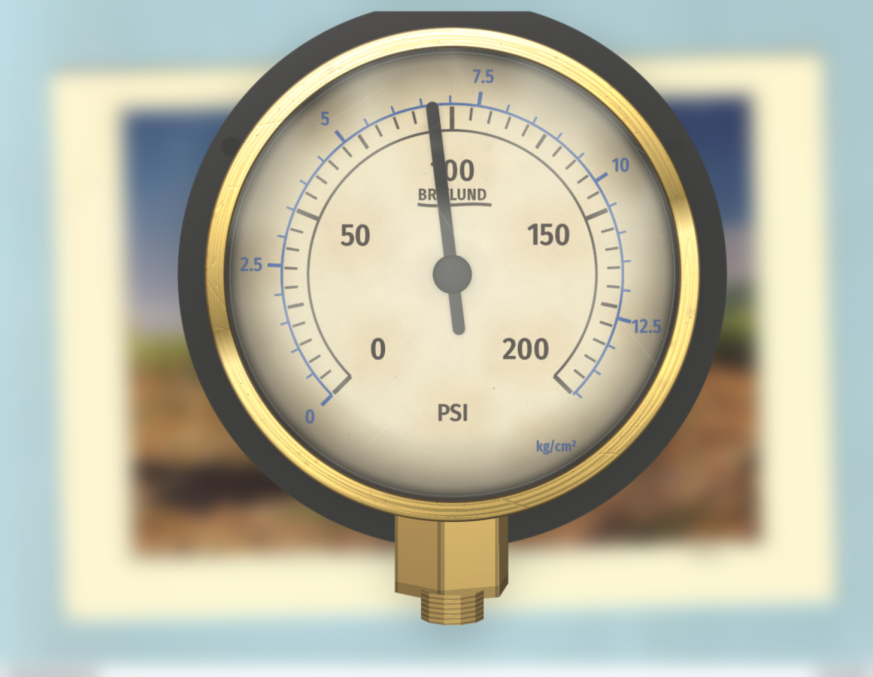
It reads 95; psi
